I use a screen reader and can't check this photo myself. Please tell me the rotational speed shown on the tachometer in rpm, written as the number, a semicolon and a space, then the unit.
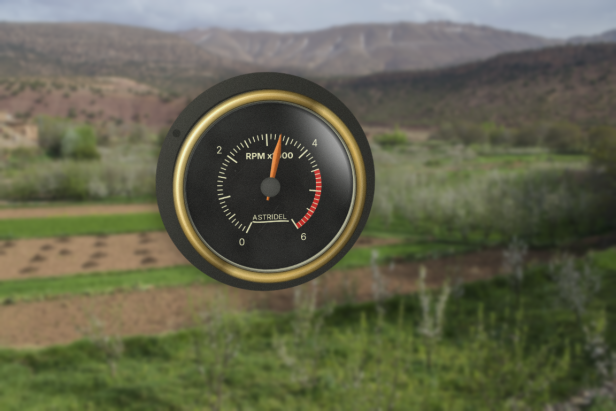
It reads 3300; rpm
